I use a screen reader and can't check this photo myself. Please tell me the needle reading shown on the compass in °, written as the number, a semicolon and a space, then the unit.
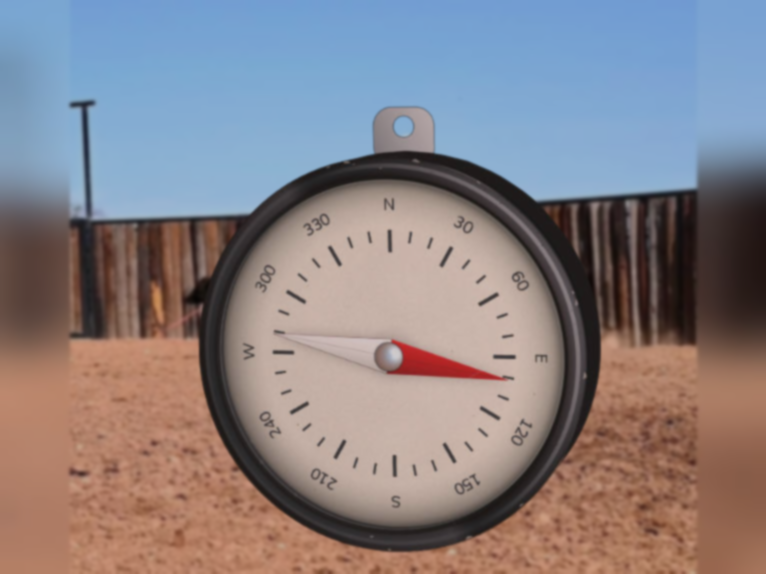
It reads 100; °
